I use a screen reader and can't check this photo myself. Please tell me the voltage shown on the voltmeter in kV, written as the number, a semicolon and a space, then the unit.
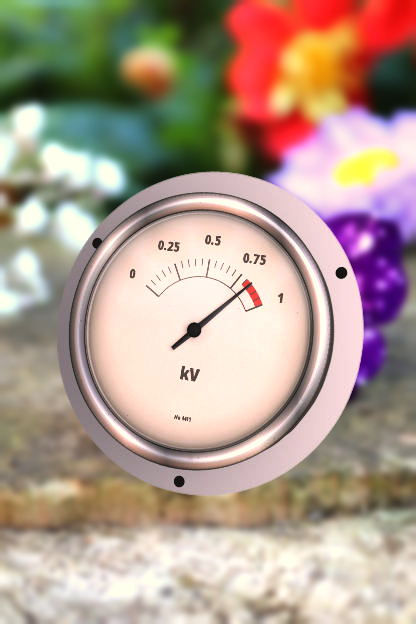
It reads 0.85; kV
